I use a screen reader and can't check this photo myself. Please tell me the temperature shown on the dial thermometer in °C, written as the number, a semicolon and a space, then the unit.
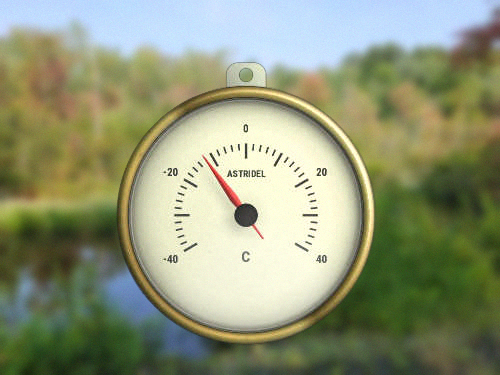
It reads -12; °C
